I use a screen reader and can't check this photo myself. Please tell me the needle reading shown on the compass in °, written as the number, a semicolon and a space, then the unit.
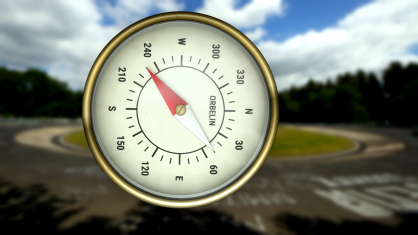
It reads 230; °
